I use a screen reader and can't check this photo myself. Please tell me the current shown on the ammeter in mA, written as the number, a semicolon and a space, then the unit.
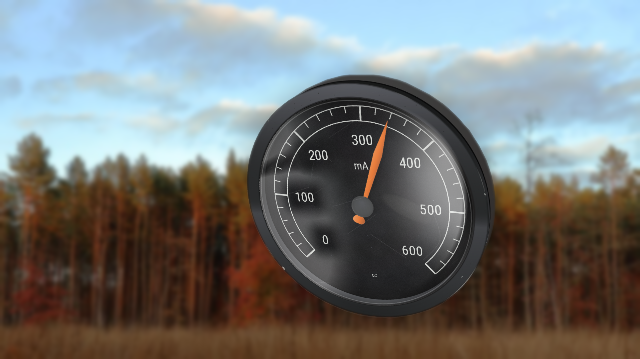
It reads 340; mA
